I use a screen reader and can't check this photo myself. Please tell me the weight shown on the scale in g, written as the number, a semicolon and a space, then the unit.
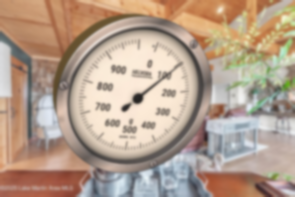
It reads 100; g
